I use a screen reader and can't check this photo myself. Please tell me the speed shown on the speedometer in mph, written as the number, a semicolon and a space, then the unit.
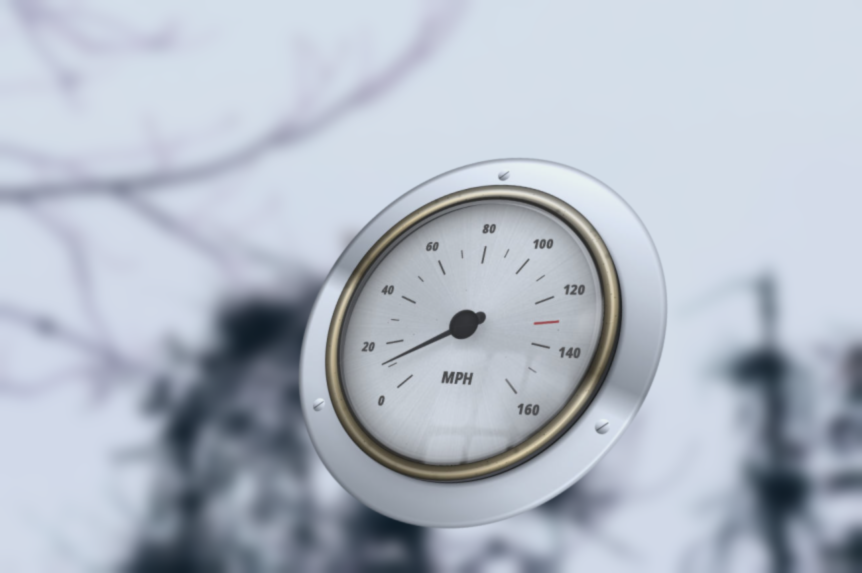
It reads 10; mph
